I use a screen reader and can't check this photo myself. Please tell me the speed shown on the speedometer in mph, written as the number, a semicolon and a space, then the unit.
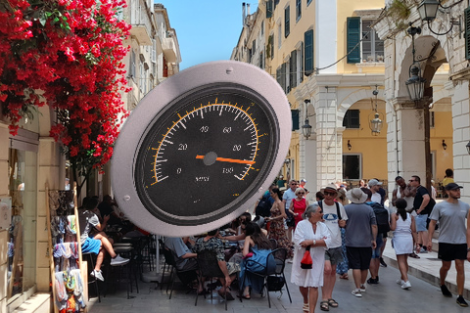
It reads 90; mph
